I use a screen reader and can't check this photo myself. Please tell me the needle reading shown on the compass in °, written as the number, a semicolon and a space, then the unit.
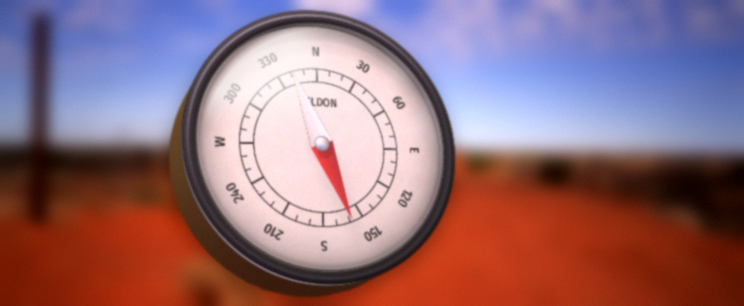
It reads 160; °
